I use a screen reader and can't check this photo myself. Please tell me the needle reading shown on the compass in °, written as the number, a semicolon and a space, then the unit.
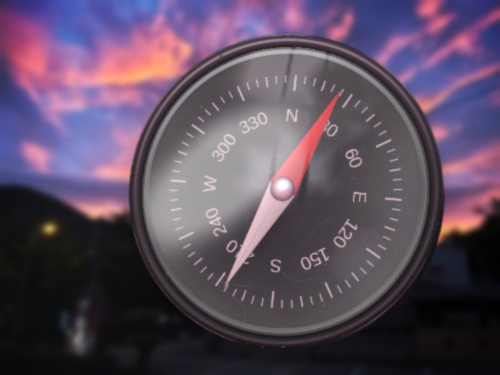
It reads 25; °
